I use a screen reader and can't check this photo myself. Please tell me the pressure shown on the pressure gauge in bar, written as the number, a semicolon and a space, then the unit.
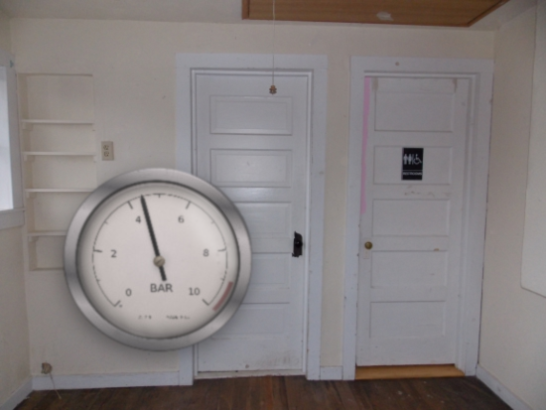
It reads 4.5; bar
